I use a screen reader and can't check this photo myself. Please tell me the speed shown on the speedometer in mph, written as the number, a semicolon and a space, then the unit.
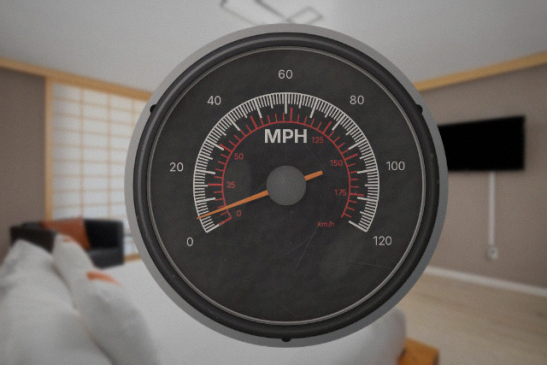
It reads 5; mph
